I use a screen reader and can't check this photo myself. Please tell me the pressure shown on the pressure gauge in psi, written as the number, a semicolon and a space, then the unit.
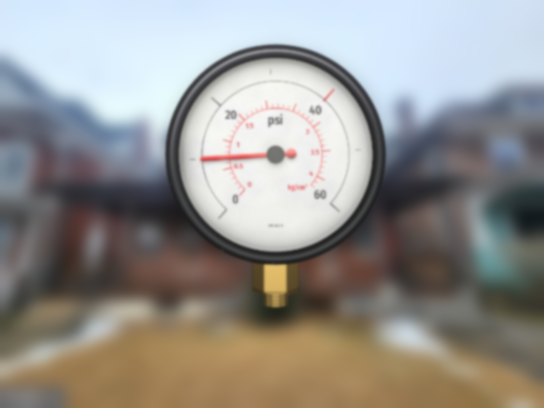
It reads 10; psi
